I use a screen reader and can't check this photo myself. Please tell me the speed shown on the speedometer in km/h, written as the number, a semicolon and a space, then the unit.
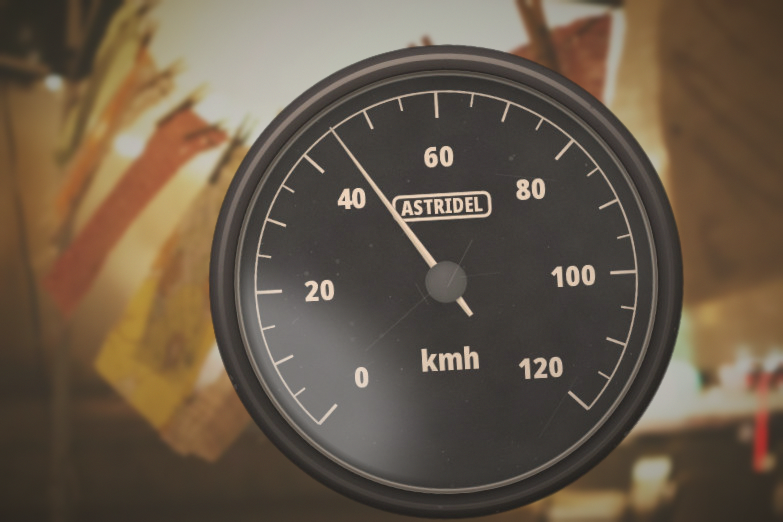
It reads 45; km/h
